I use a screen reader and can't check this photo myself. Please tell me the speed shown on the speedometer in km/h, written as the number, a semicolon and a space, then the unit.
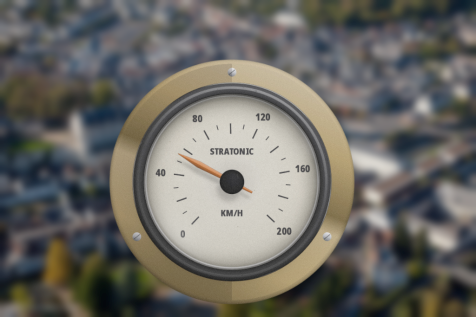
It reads 55; km/h
